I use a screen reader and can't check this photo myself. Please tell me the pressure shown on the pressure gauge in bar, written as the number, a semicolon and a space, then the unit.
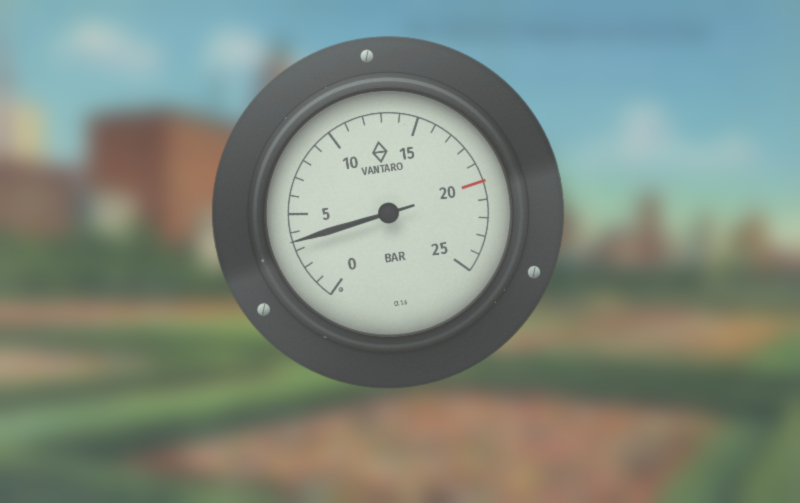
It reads 3.5; bar
